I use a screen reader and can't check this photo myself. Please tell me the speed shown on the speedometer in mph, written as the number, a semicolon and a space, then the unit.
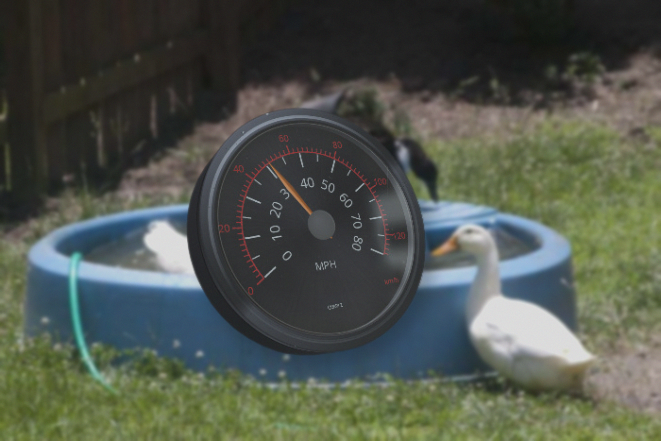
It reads 30; mph
